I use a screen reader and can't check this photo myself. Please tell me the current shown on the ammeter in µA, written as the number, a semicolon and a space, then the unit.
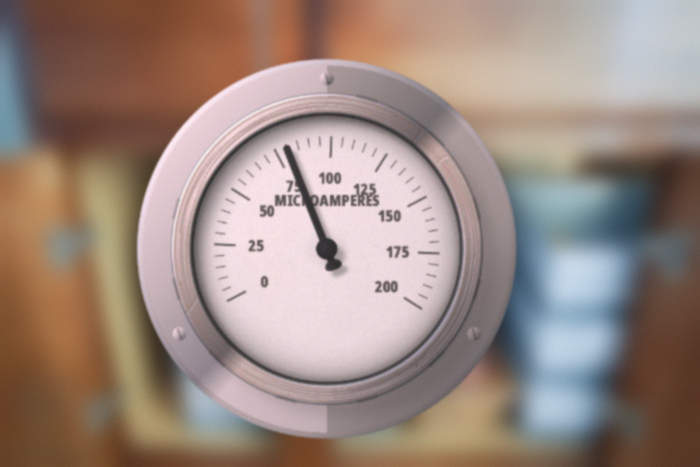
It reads 80; µA
